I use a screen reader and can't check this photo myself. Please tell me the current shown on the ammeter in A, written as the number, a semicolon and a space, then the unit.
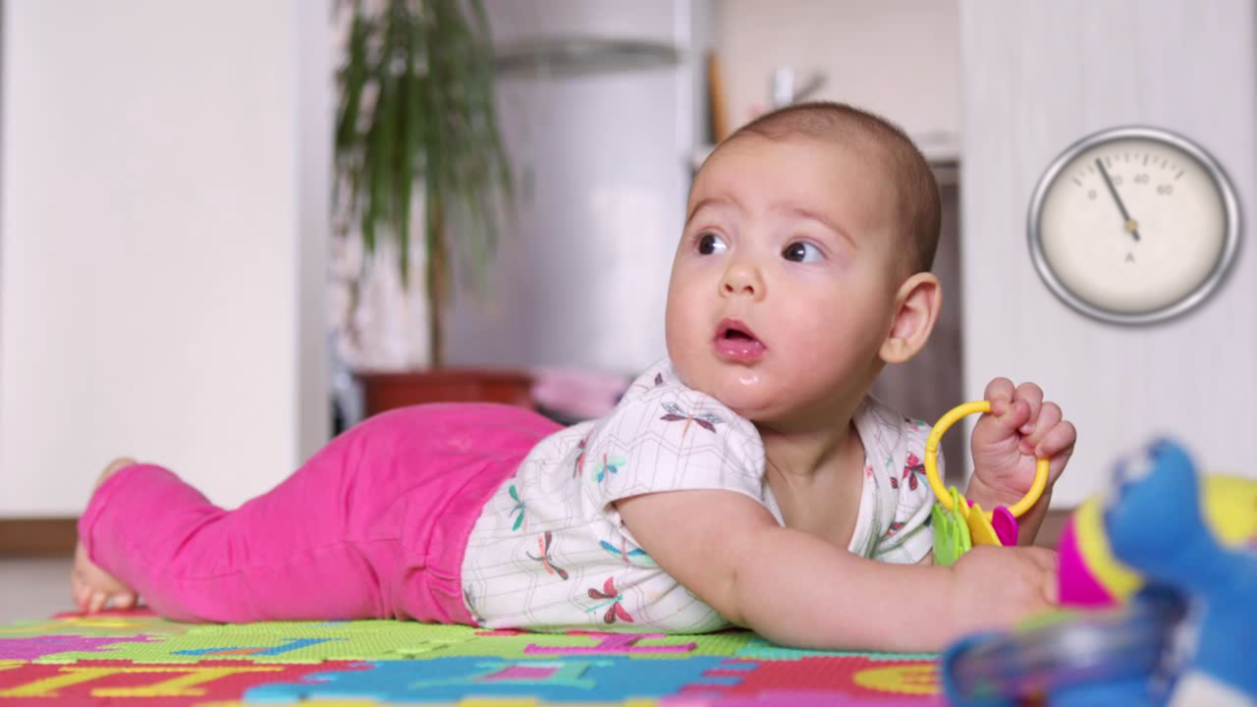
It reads 15; A
